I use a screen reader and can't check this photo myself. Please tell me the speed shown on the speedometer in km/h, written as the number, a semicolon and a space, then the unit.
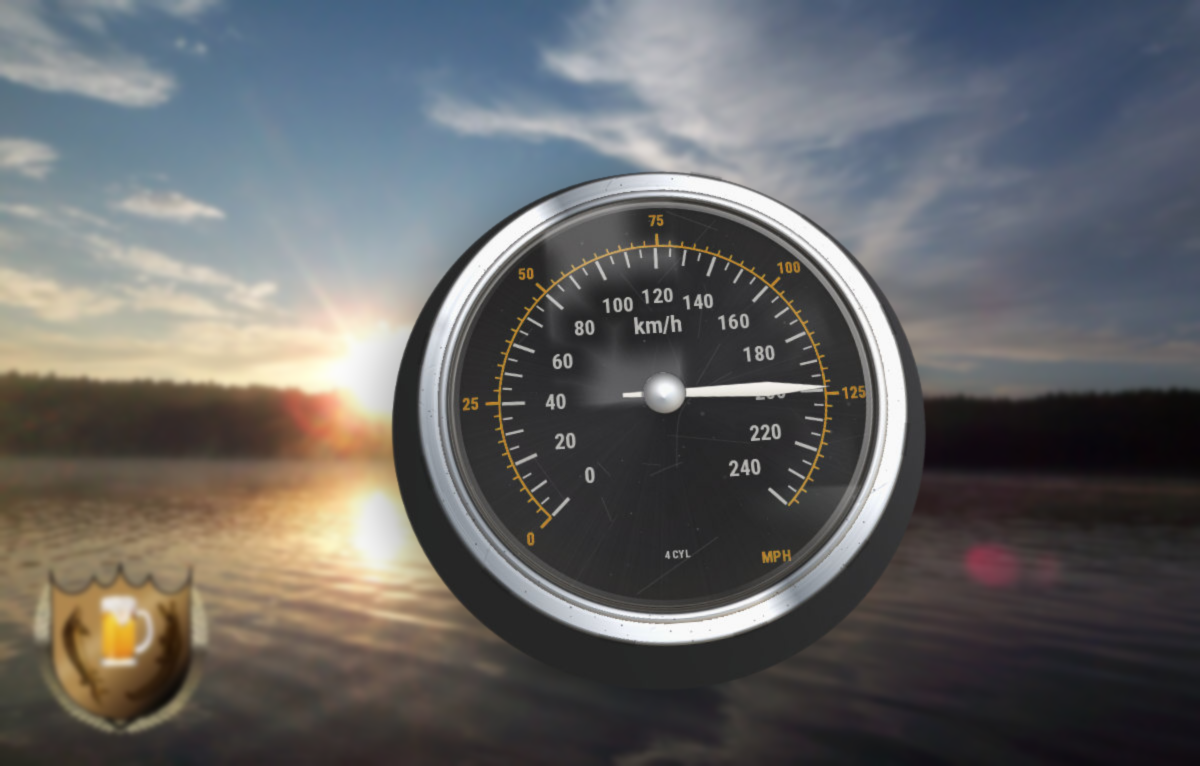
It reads 200; km/h
